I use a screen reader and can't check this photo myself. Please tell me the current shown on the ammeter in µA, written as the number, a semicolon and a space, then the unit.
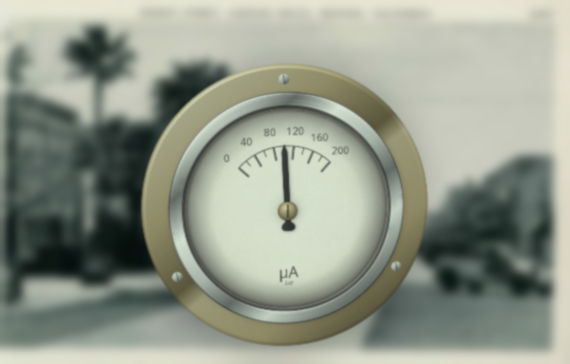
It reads 100; µA
